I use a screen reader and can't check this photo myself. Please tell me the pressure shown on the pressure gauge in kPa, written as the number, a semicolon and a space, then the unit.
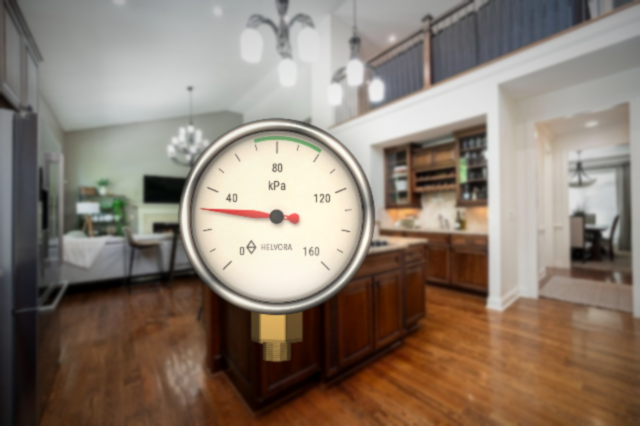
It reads 30; kPa
